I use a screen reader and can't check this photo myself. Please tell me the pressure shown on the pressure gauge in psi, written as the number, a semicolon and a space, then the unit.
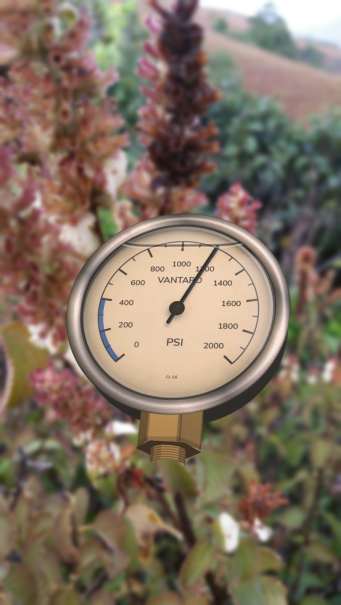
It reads 1200; psi
